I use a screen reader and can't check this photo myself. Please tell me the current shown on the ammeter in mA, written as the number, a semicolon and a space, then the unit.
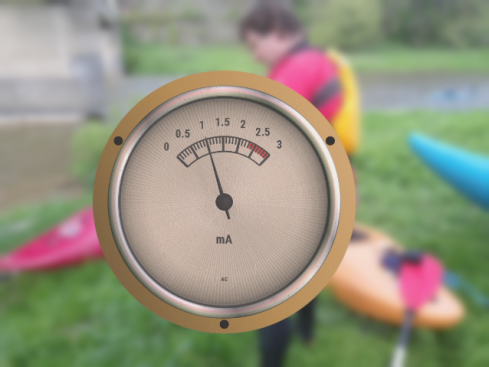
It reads 1; mA
